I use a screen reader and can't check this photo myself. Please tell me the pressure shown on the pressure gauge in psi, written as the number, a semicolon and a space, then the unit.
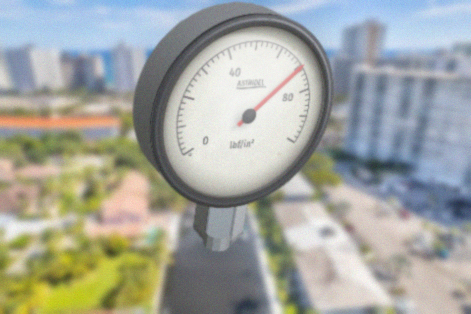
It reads 70; psi
